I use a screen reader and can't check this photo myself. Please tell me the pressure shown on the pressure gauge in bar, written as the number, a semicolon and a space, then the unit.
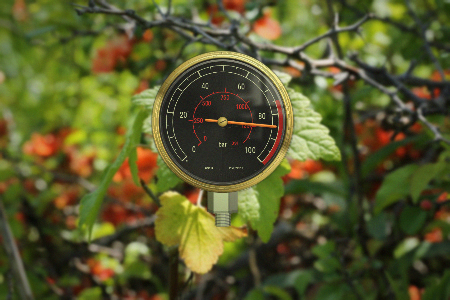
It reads 85; bar
